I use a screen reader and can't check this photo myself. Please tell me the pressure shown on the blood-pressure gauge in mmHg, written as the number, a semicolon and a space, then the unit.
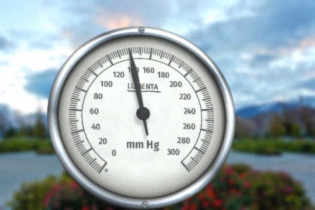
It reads 140; mmHg
